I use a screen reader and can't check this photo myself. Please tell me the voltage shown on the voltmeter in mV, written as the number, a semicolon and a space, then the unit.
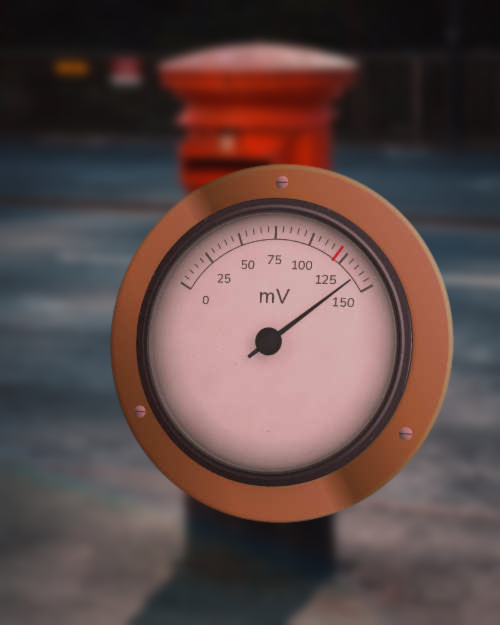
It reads 140; mV
